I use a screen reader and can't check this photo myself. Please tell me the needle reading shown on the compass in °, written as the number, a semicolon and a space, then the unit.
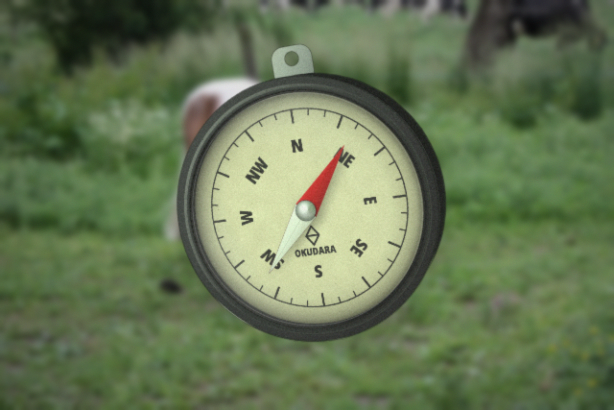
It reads 40; °
